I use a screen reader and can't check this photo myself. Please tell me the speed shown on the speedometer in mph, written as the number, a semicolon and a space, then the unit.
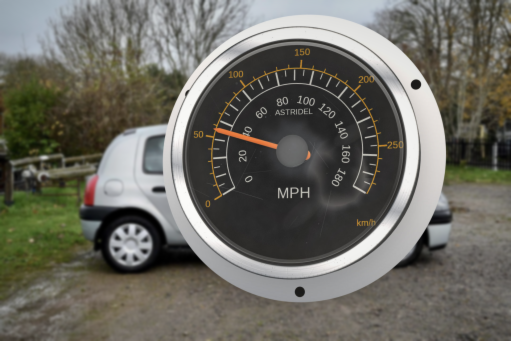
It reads 35; mph
